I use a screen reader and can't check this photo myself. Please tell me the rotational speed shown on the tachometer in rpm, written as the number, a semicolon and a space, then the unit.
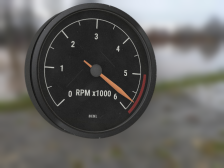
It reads 5750; rpm
